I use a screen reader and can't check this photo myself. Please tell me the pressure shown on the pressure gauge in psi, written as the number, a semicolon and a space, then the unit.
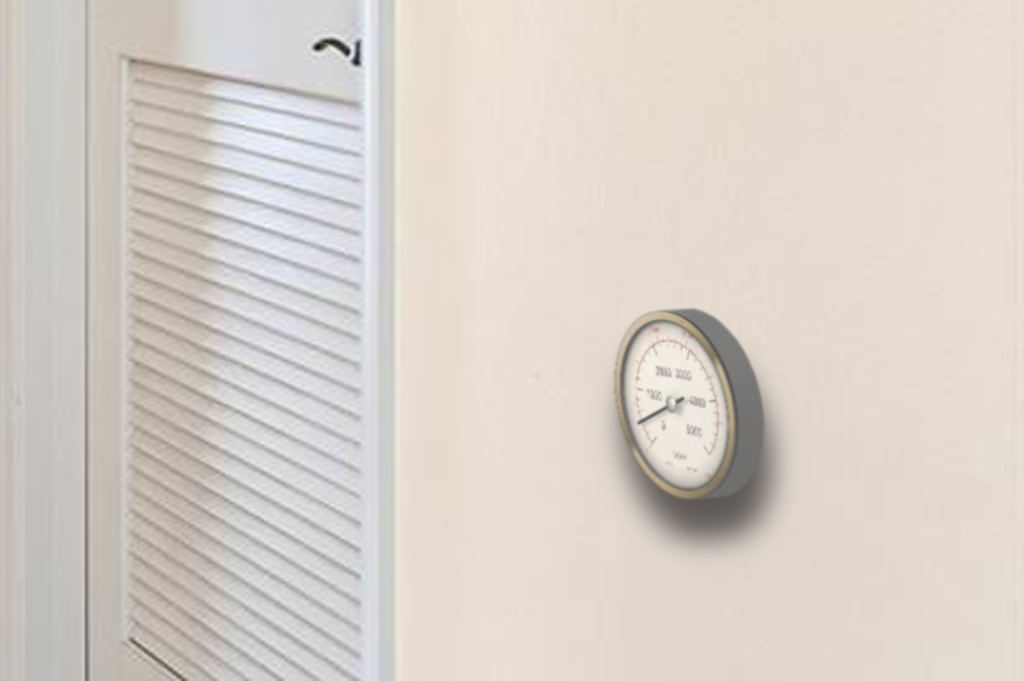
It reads 400; psi
